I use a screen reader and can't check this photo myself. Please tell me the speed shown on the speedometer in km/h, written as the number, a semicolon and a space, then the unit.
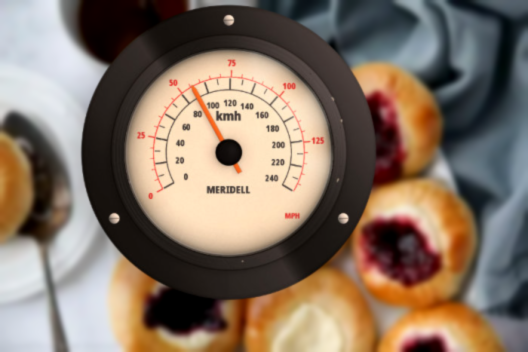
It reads 90; km/h
